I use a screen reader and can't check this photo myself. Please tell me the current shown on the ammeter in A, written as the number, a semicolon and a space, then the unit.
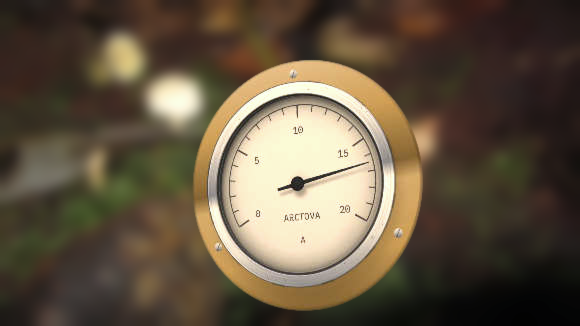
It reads 16.5; A
